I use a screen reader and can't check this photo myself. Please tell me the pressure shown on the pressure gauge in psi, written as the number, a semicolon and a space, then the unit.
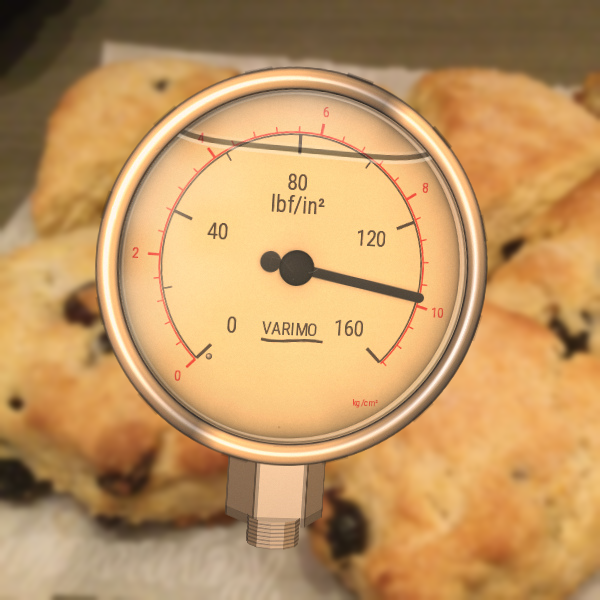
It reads 140; psi
